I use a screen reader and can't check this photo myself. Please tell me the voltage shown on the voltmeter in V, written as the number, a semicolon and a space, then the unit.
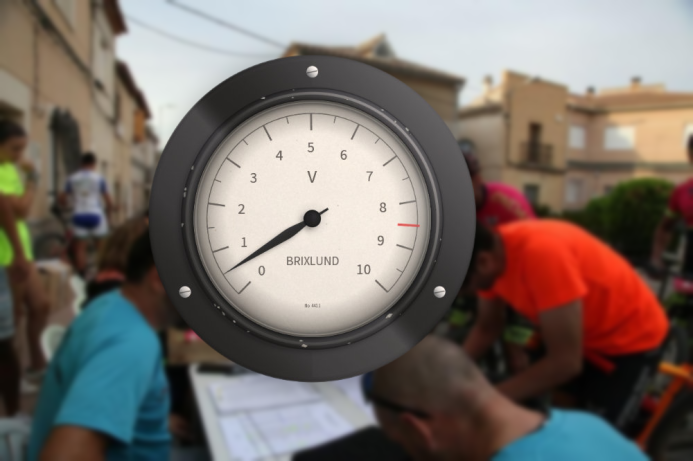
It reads 0.5; V
